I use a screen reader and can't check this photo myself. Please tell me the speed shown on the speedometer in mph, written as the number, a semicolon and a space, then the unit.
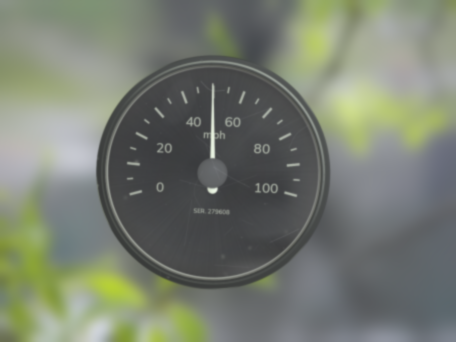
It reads 50; mph
